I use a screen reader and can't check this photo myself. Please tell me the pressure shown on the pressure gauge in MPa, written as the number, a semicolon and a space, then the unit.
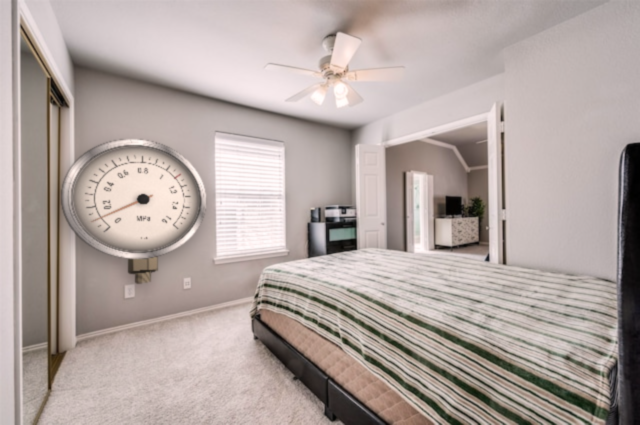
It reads 0.1; MPa
